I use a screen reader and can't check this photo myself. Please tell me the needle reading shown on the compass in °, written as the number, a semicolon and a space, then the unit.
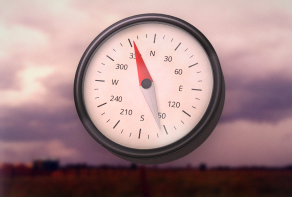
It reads 335; °
